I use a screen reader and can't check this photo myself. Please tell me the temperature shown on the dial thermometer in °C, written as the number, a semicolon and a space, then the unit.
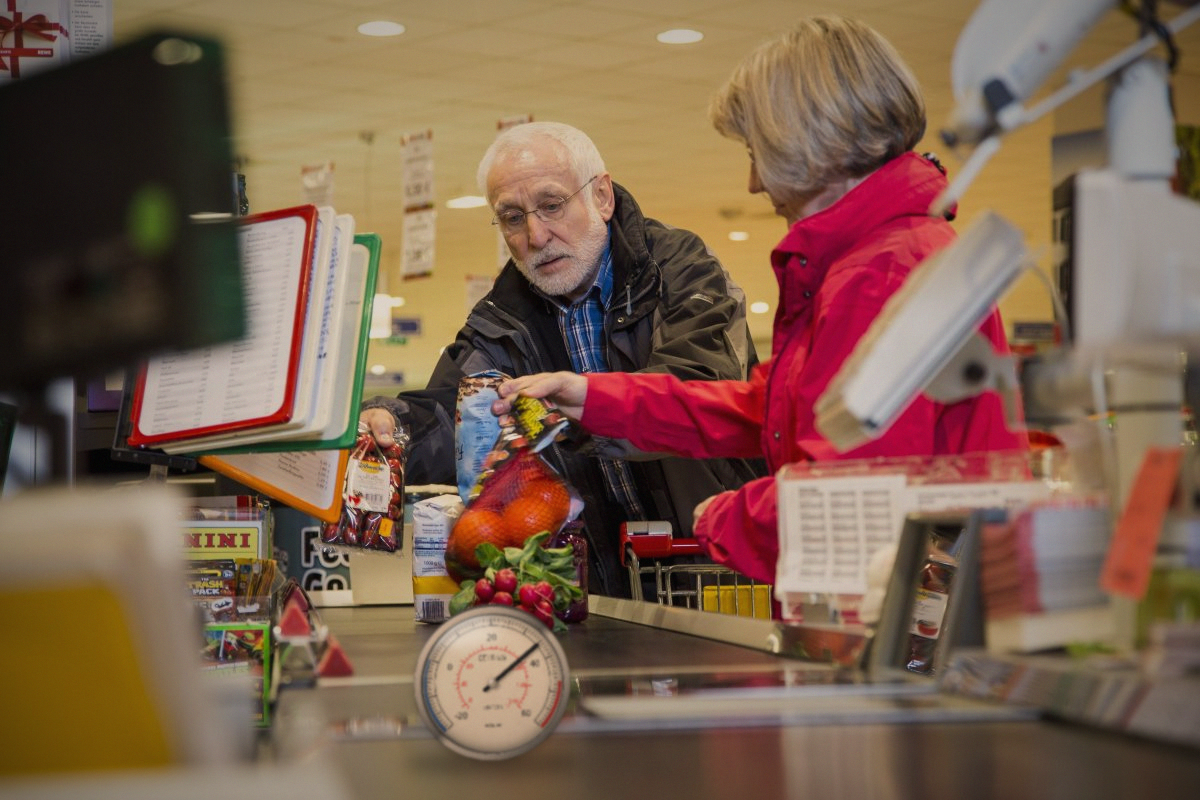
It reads 35; °C
